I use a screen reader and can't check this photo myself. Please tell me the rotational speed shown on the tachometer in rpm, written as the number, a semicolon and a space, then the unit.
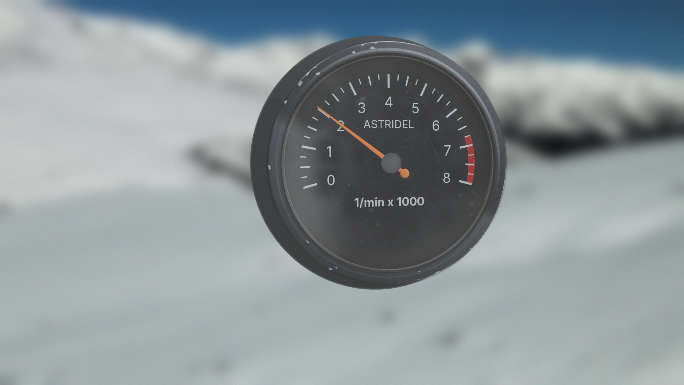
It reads 2000; rpm
